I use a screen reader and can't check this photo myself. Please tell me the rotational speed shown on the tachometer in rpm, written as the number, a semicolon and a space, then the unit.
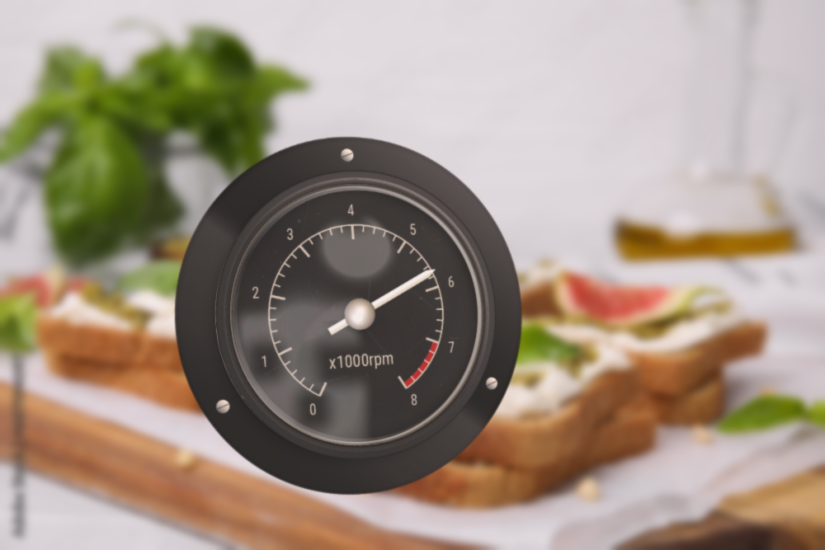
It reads 5700; rpm
